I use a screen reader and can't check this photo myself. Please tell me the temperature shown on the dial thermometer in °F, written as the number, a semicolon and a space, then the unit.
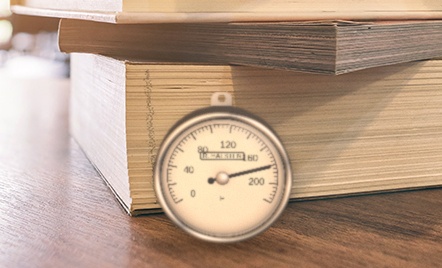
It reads 180; °F
